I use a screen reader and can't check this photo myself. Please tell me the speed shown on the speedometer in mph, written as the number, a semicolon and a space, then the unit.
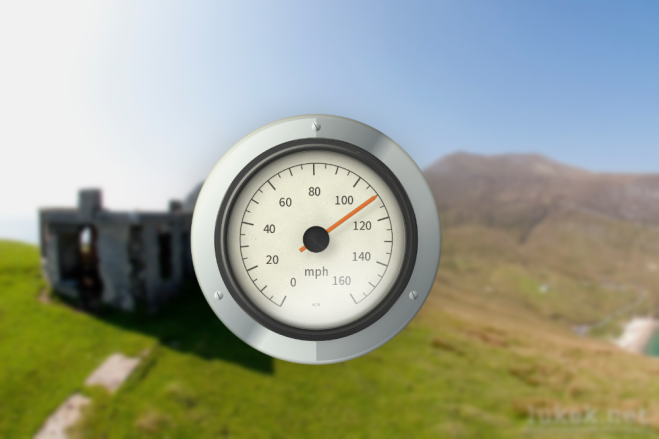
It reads 110; mph
